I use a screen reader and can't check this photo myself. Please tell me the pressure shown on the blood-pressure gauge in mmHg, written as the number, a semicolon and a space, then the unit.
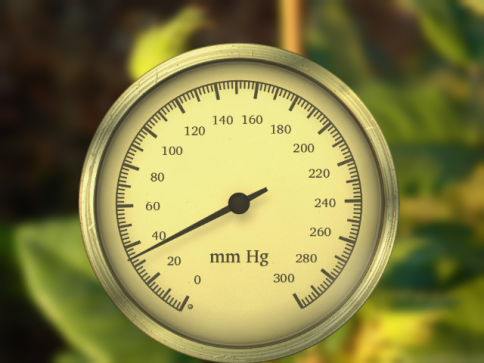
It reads 34; mmHg
